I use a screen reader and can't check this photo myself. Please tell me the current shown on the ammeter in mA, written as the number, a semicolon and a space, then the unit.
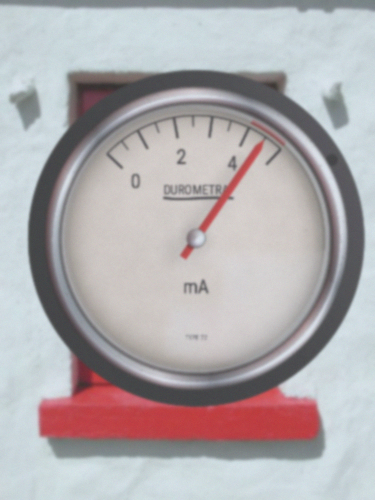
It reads 4.5; mA
